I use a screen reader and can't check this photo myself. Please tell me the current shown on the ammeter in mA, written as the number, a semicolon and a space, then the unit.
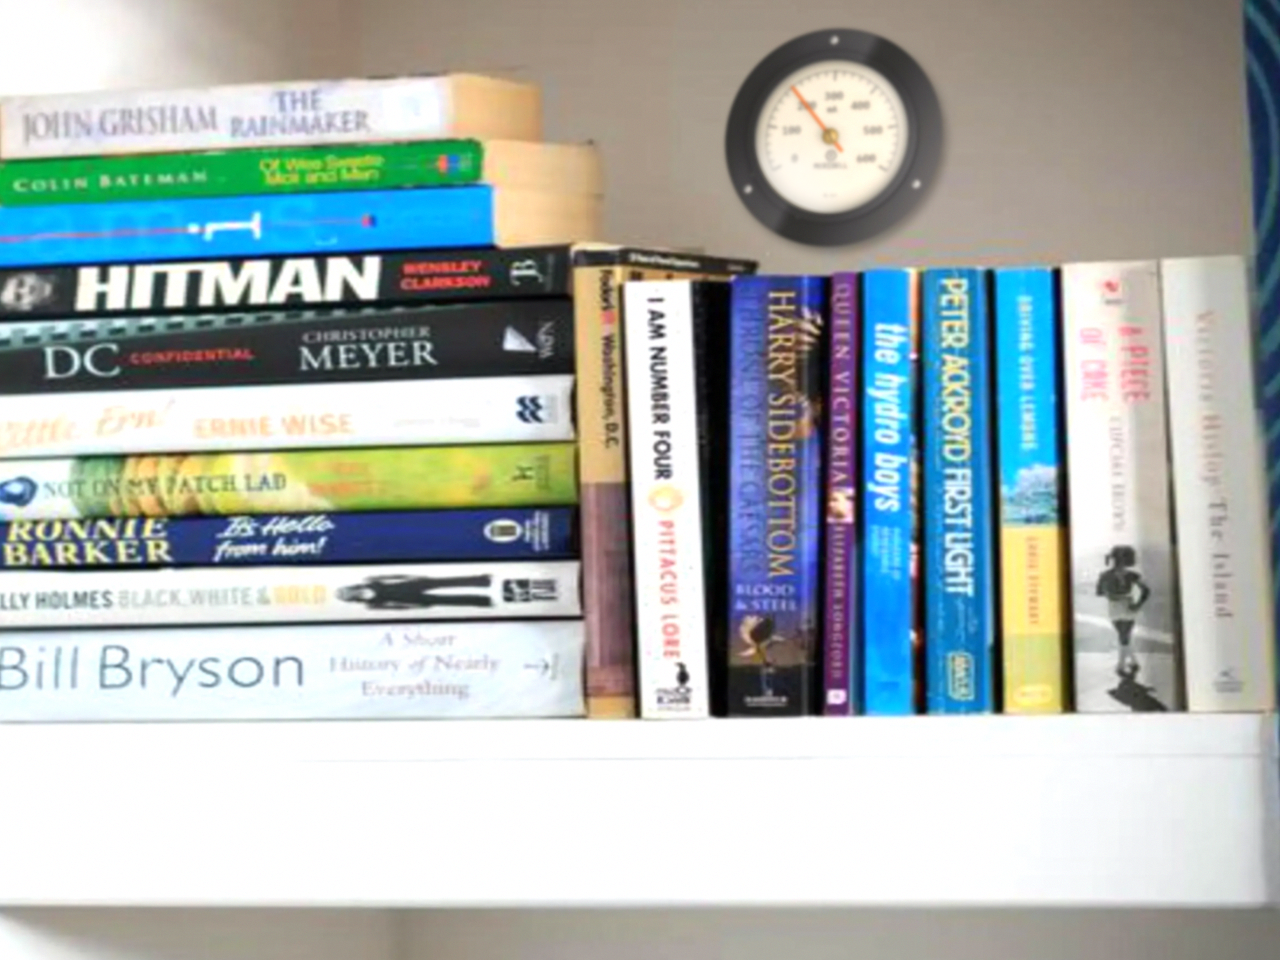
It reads 200; mA
